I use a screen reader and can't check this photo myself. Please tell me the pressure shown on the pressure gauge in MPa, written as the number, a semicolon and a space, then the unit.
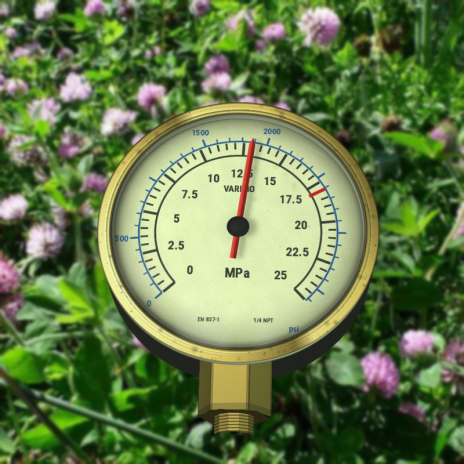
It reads 13; MPa
